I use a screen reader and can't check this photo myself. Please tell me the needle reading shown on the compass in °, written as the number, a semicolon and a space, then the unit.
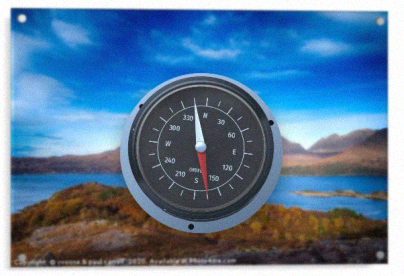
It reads 165; °
